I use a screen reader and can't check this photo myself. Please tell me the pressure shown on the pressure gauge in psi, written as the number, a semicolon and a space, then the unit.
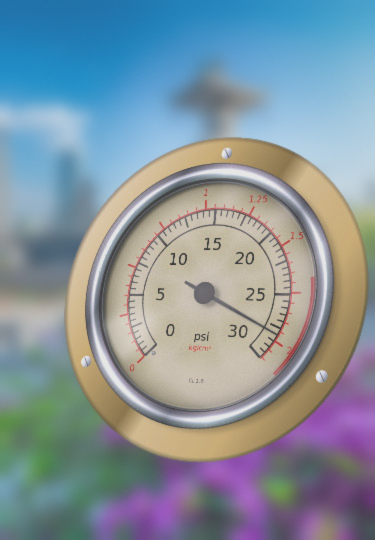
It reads 28; psi
